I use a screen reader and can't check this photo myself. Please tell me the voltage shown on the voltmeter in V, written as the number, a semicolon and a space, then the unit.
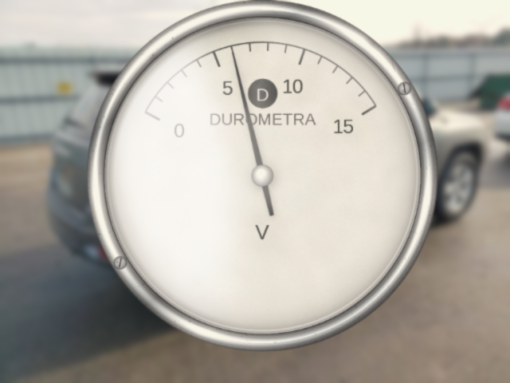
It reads 6; V
